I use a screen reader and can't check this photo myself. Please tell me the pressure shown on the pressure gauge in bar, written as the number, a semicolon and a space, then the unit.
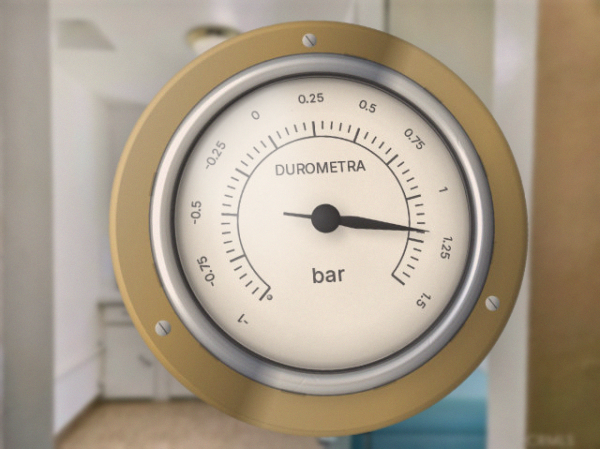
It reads 1.2; bar
